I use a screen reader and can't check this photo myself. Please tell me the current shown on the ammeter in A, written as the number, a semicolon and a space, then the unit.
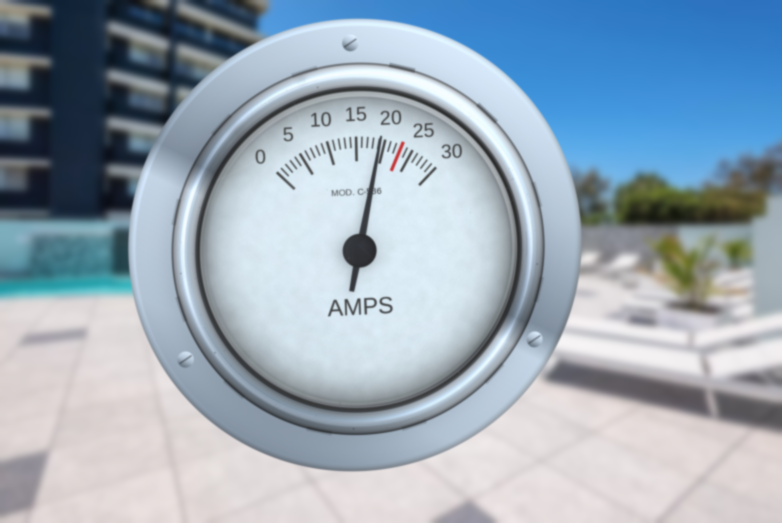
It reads 19; A
